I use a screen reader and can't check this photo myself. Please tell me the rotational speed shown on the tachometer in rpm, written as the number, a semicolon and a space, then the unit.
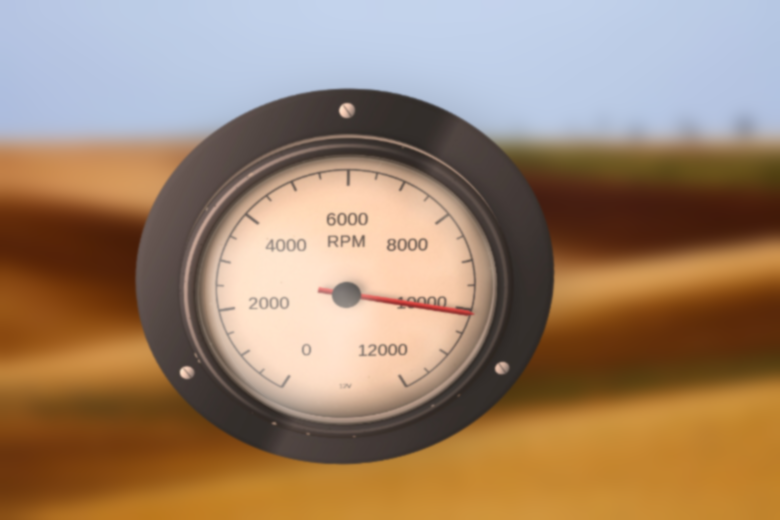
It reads 10000; rpm
